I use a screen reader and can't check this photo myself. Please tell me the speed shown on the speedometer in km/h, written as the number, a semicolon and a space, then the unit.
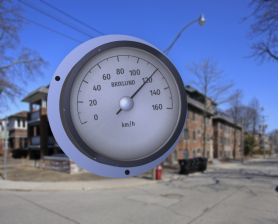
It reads 120; km/h
